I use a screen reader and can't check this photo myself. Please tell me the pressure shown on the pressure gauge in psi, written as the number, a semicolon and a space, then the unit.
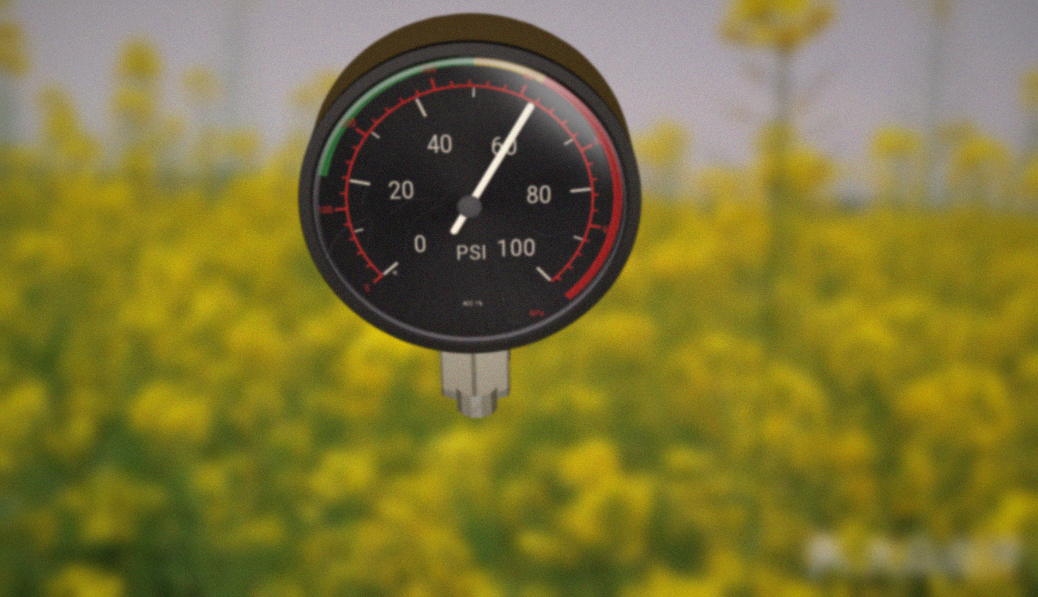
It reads 60; psi
